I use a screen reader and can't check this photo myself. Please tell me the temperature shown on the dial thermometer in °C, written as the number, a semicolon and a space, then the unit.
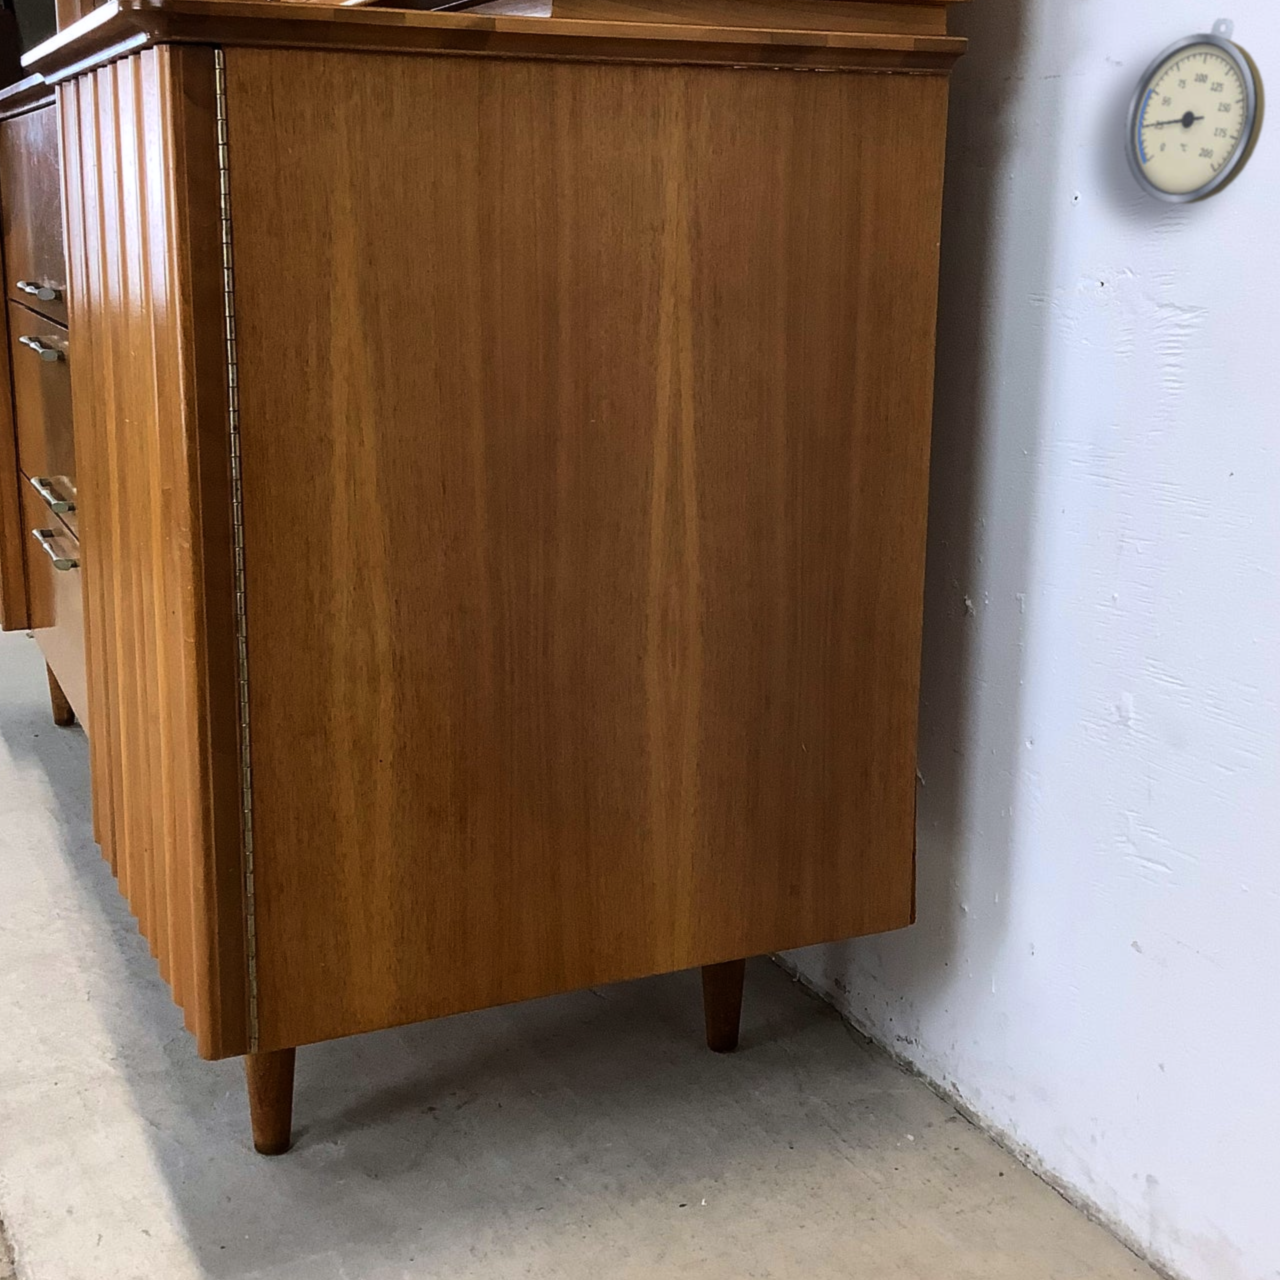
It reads 25; °C
